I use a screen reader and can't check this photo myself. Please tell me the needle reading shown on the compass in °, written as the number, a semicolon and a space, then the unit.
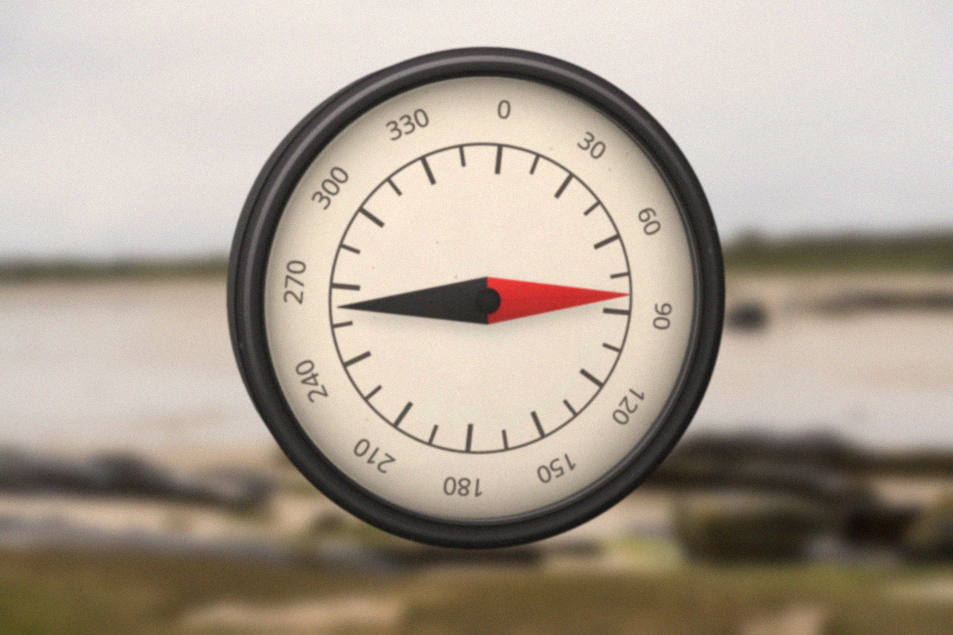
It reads 82.5; °
